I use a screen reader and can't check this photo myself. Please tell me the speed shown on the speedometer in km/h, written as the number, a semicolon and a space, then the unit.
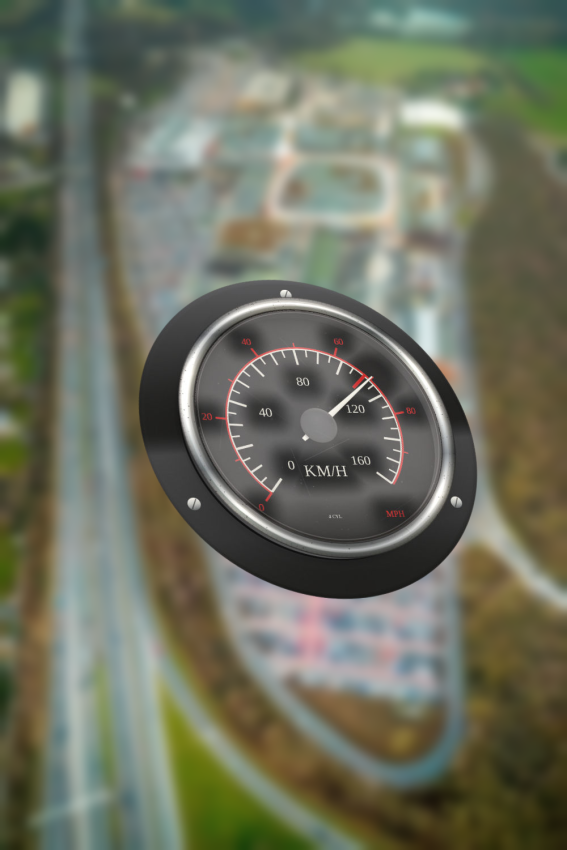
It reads 112.5; km/h
